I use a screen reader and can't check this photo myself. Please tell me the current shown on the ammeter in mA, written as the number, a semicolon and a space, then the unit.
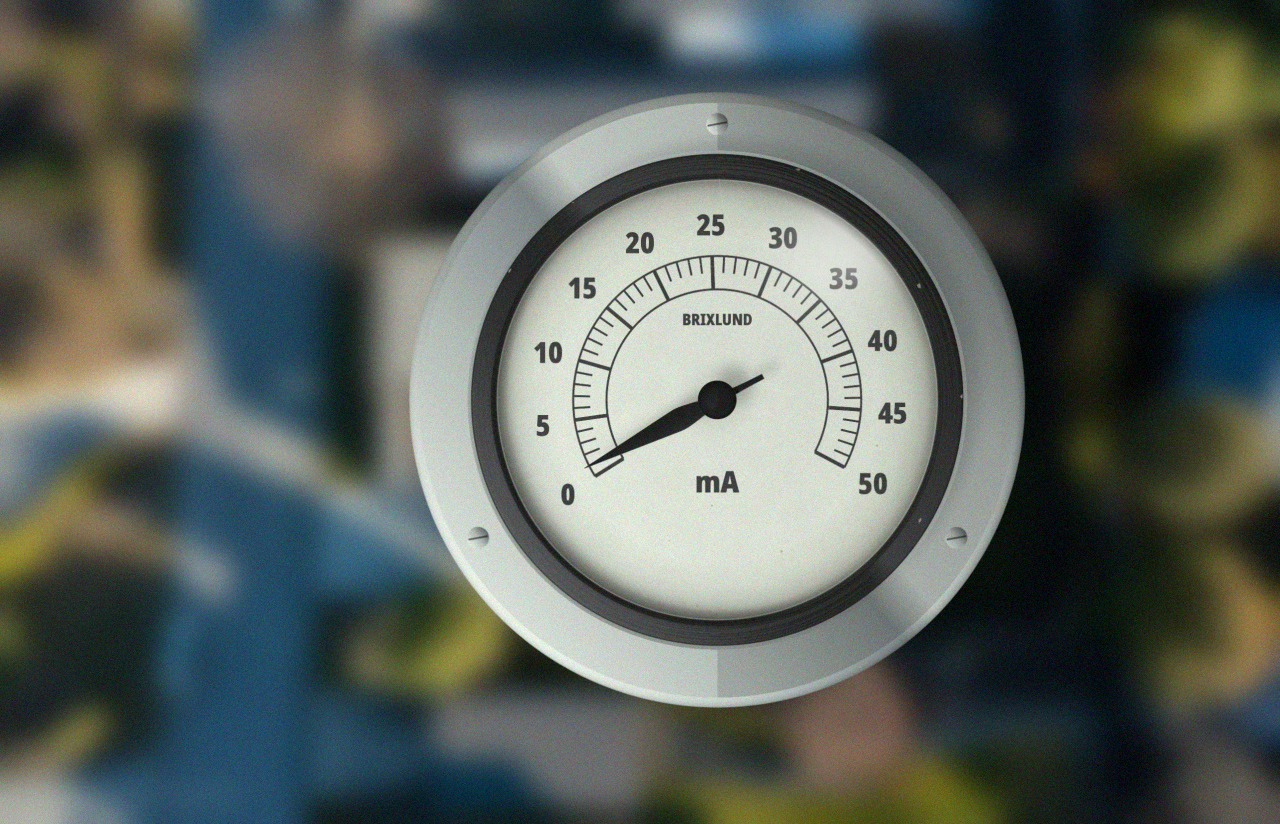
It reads 1; mA
